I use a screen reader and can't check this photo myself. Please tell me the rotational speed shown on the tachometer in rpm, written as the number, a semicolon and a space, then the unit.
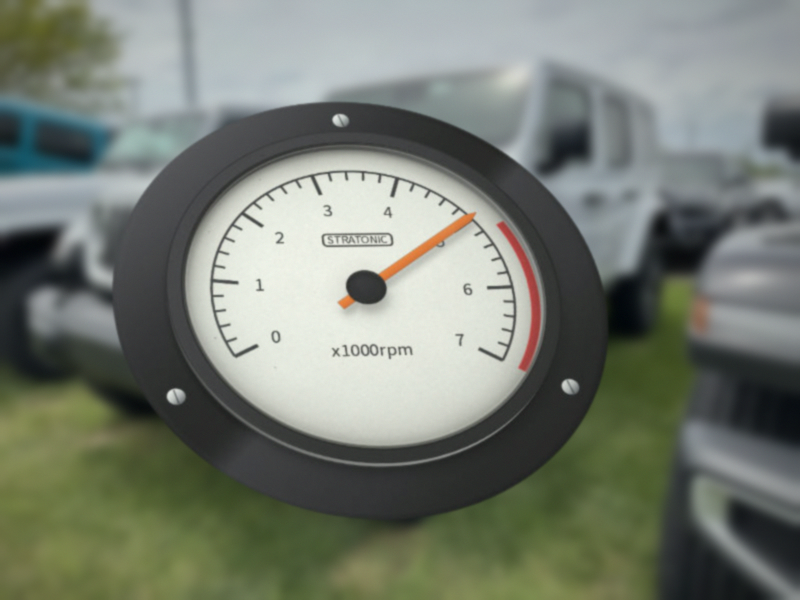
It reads 5000; rpm
